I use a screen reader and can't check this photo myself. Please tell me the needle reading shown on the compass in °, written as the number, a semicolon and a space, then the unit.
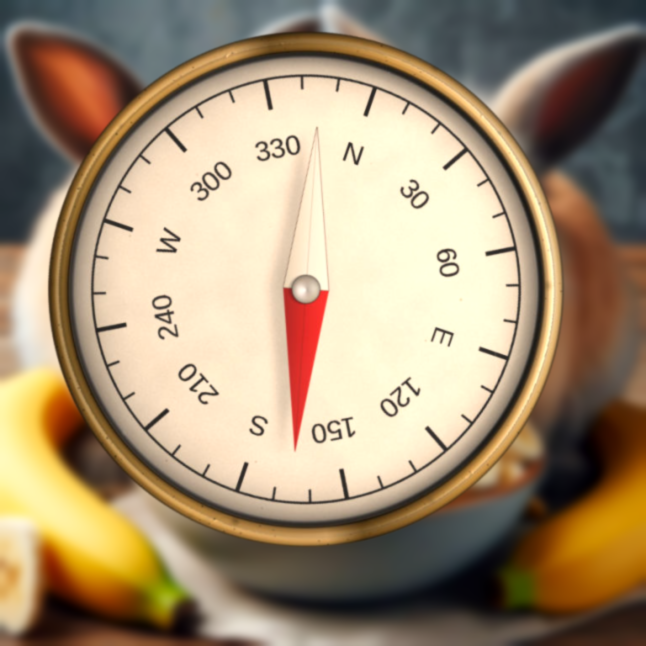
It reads 165; °
